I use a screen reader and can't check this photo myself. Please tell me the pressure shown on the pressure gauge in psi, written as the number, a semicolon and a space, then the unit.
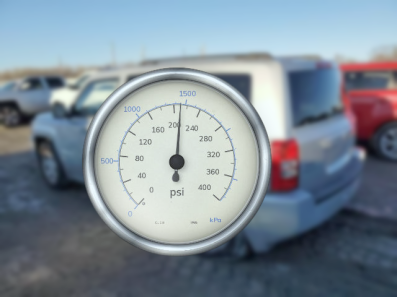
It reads 210; psi
